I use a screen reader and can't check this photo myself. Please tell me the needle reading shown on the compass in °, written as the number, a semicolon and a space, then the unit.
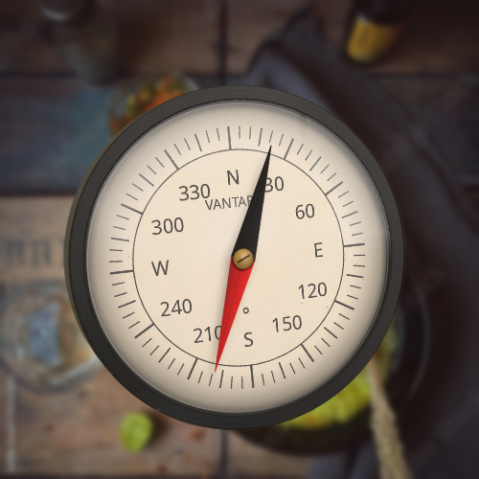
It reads 200; °
